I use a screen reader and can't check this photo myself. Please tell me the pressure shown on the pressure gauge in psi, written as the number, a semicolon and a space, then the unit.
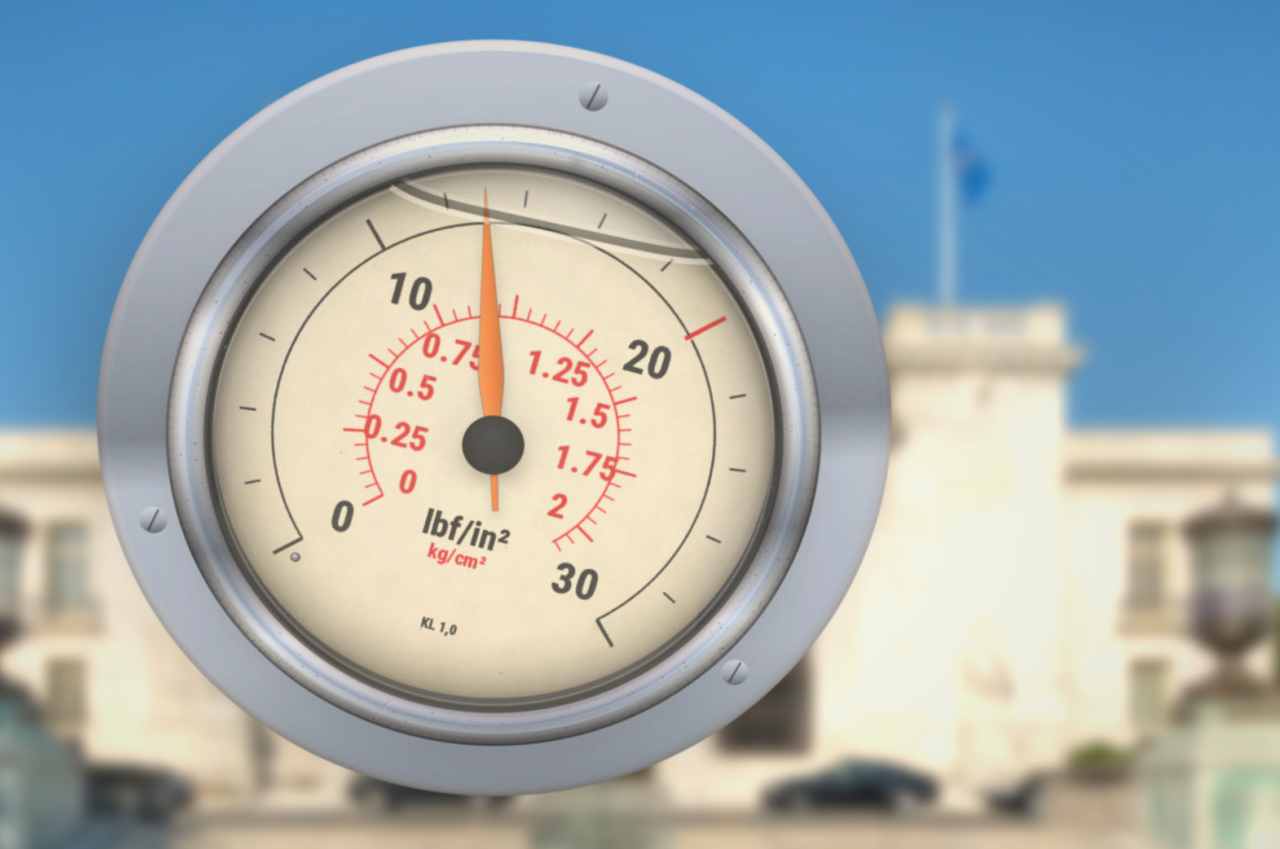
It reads 13; psi
